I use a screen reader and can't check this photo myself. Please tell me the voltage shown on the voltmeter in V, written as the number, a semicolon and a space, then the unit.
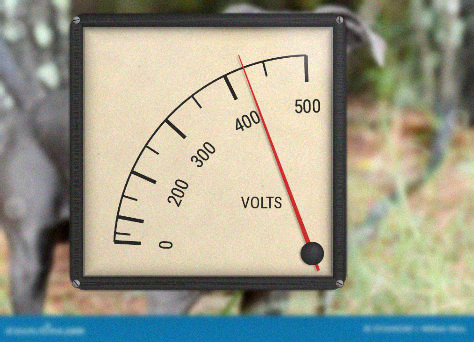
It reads 425; V
